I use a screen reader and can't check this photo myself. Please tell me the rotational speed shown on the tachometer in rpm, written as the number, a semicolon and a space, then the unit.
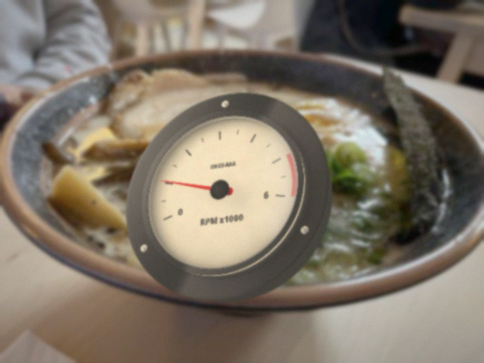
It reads 1000; rpm
